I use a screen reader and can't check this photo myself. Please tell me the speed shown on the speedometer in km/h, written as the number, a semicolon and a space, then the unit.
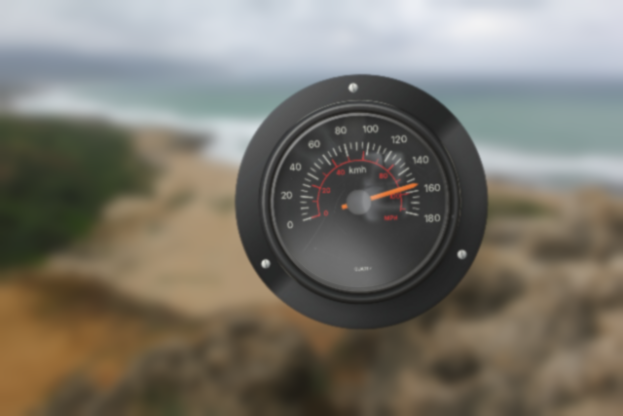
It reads 155; km/h
